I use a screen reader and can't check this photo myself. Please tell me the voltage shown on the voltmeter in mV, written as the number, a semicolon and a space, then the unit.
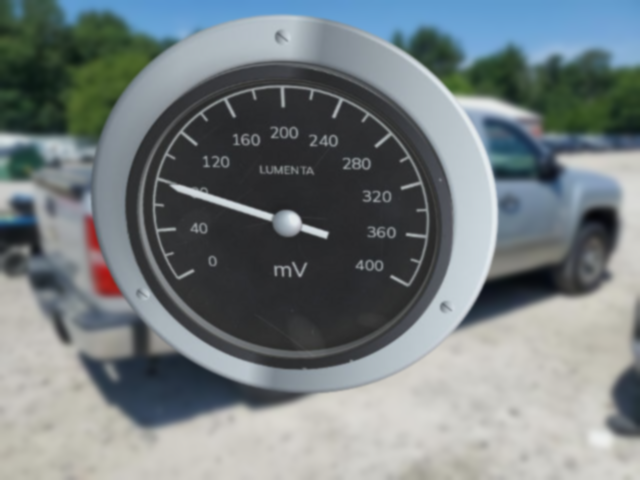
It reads 80; mV
